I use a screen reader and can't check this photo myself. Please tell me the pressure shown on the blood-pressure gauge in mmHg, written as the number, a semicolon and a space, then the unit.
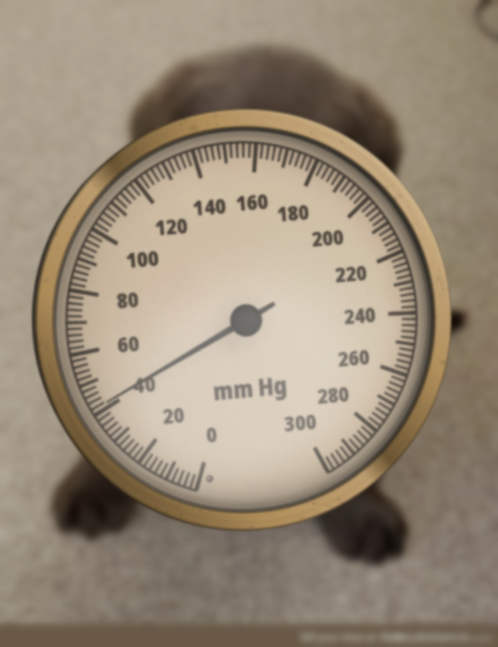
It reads 42; mmHg
